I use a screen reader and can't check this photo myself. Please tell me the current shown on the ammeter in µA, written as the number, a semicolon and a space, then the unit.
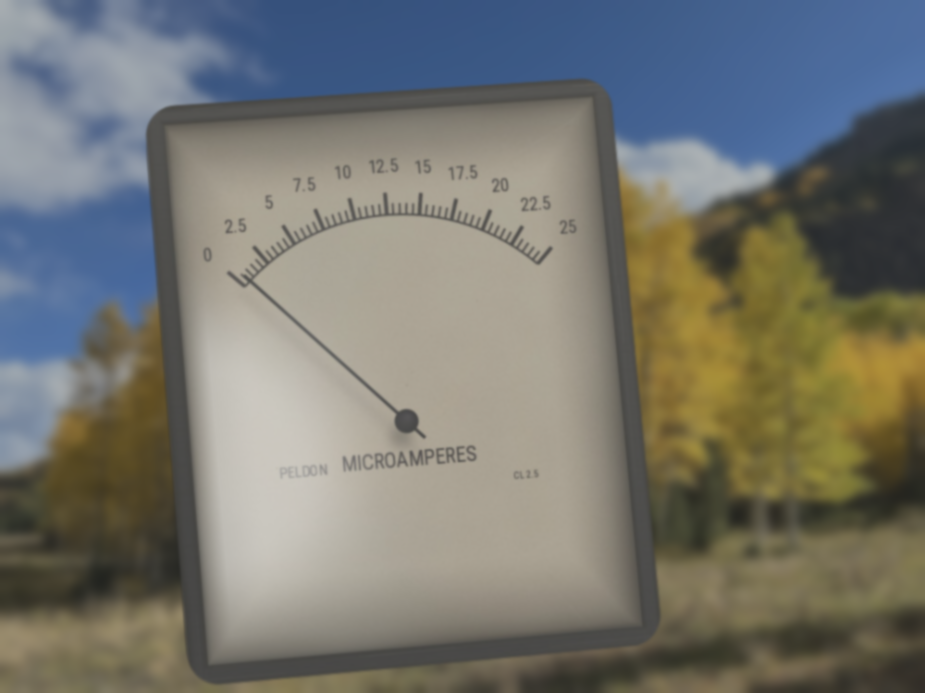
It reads 0.5; µA
